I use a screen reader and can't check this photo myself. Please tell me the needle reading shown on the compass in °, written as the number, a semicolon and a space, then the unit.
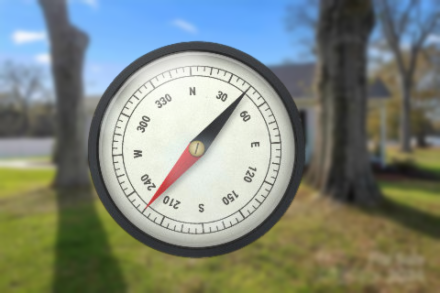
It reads 225; °
